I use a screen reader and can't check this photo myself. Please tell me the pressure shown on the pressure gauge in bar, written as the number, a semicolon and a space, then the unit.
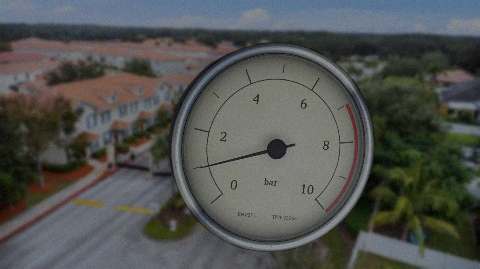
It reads 1; bar
